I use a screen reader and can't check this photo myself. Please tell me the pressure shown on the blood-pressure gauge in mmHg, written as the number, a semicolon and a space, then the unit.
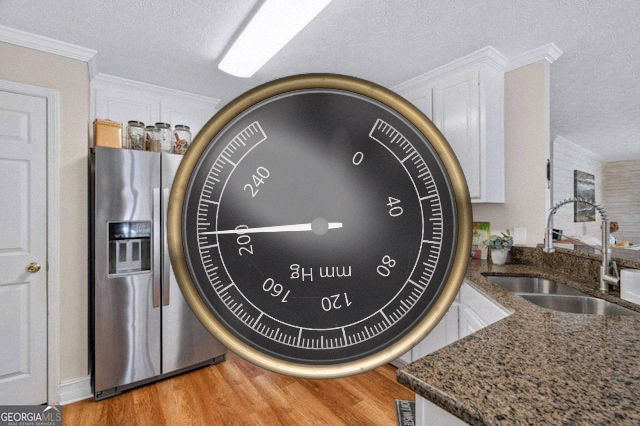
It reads 206; mmHg
